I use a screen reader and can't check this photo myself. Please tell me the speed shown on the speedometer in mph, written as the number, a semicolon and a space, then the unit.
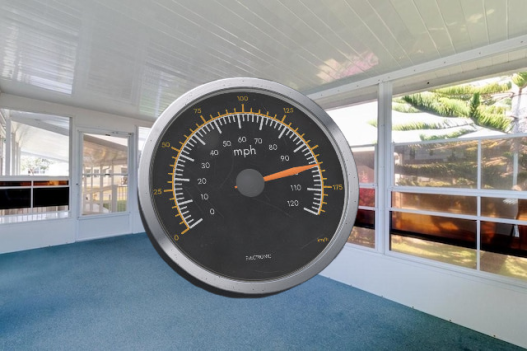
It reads 100; mph
